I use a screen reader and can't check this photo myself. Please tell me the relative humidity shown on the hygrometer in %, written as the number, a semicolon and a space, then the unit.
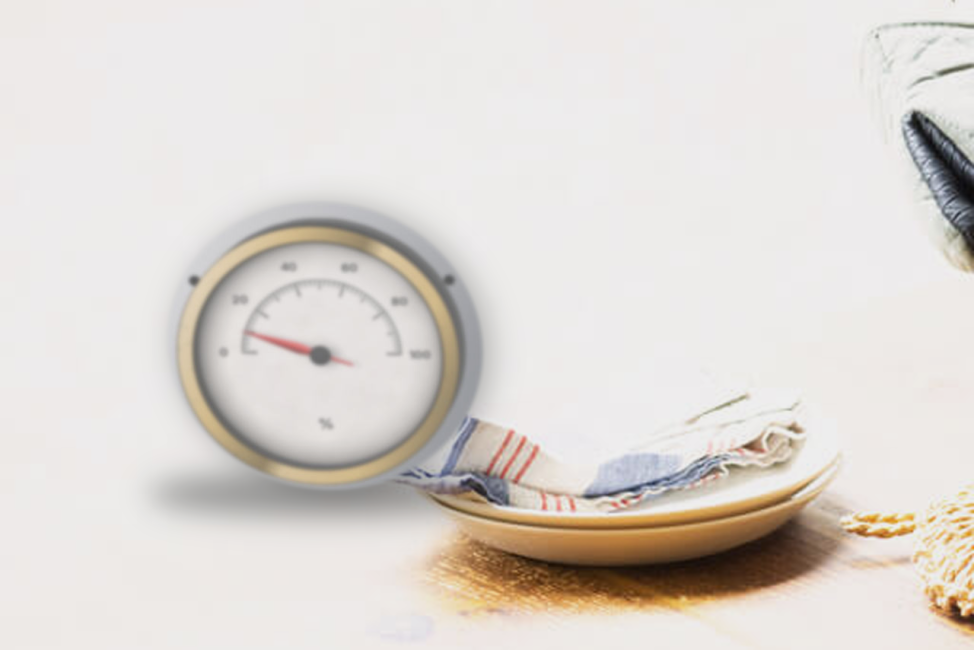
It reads 10; %
